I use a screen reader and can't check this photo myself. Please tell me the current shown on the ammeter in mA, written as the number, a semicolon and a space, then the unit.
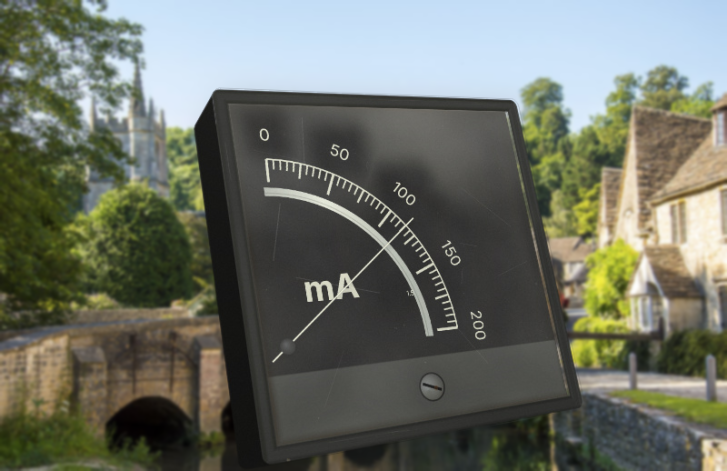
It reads 115; mA
